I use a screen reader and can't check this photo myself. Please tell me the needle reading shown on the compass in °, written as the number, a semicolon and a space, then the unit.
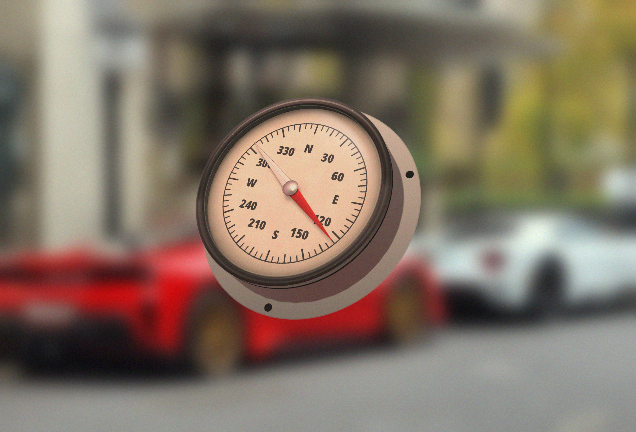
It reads 125; °
